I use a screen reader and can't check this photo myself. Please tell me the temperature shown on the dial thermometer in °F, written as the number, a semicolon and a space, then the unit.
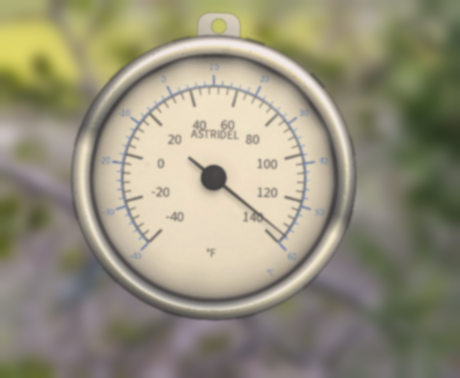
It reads 136; °F
